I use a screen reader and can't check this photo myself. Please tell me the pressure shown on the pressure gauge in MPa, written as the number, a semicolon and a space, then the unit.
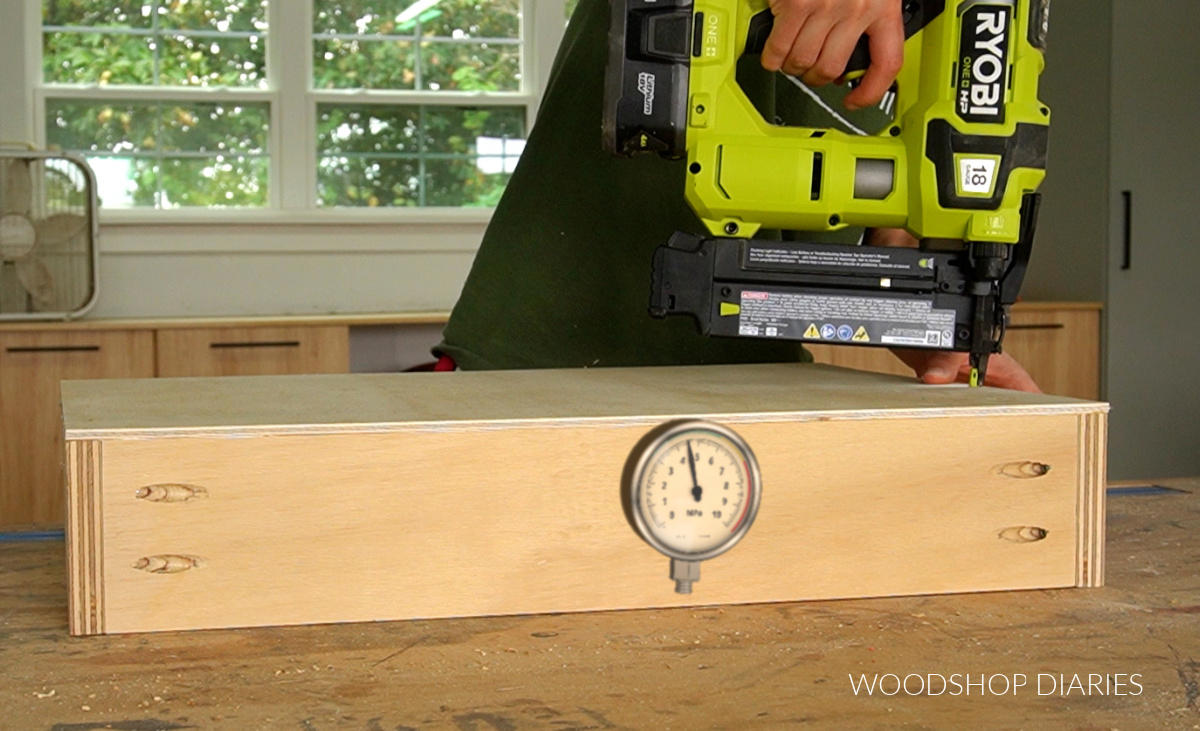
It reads 4.5; MPa
